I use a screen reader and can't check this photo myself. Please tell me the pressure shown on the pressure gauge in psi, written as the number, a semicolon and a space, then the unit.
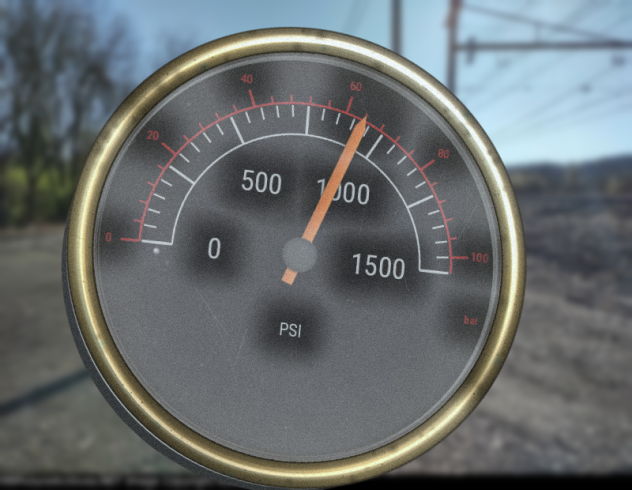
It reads 925; psi
